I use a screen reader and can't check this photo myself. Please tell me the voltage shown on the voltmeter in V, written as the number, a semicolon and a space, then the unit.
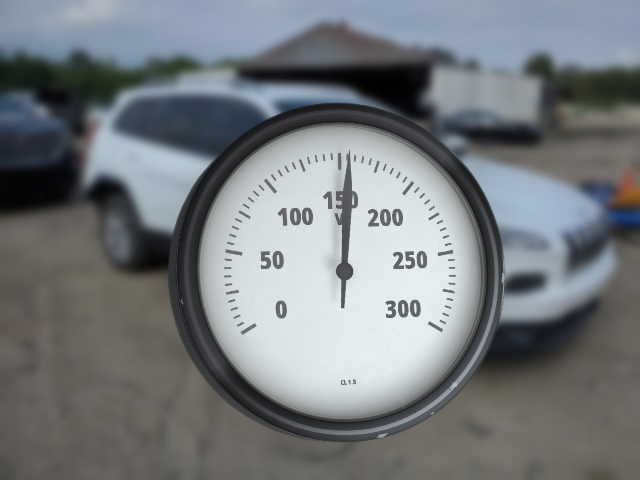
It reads 155; V
